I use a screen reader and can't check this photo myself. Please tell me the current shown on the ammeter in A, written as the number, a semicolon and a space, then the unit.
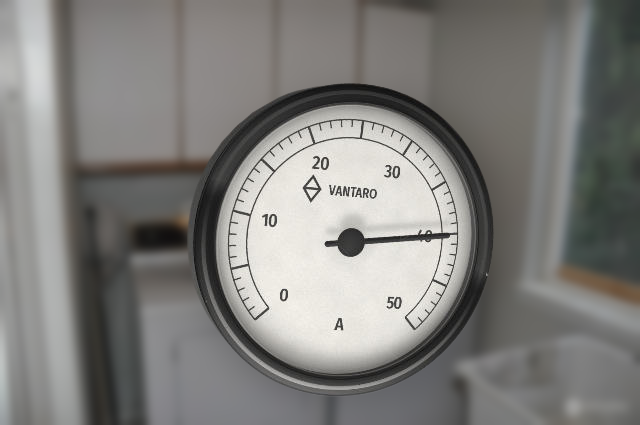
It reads 40; A
